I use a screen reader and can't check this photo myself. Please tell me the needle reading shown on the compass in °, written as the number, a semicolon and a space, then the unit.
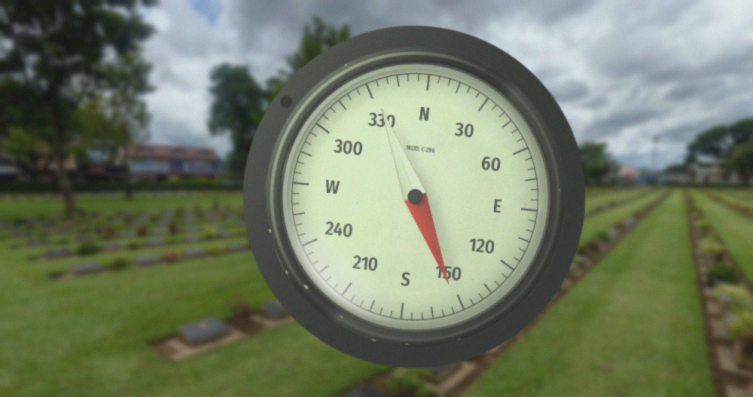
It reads 152.5; °
